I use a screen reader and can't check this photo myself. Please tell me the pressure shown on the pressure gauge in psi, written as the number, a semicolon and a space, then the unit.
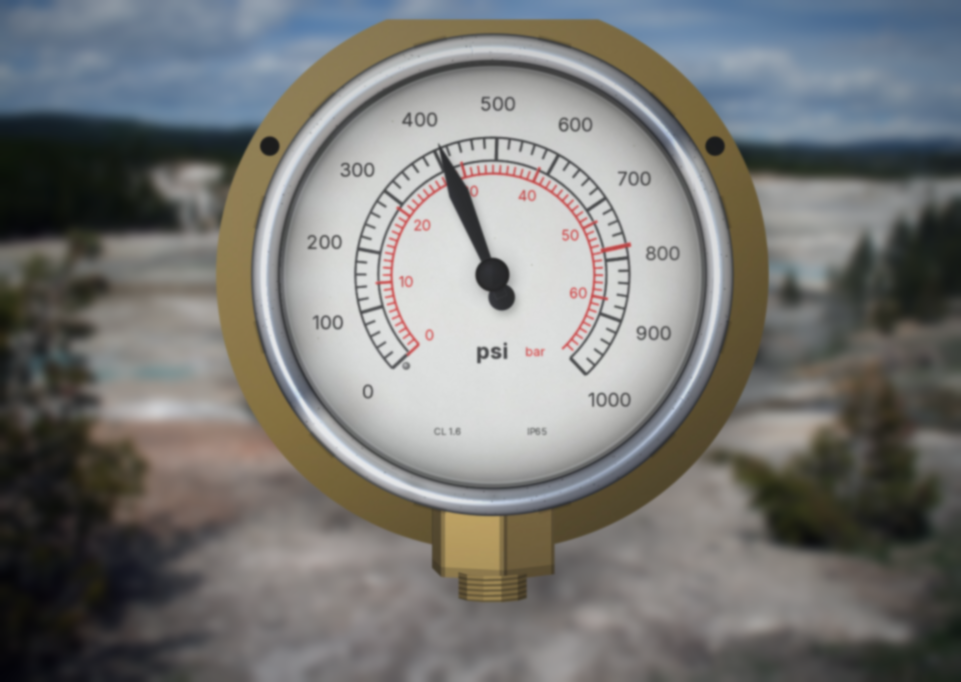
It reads 410; psi
